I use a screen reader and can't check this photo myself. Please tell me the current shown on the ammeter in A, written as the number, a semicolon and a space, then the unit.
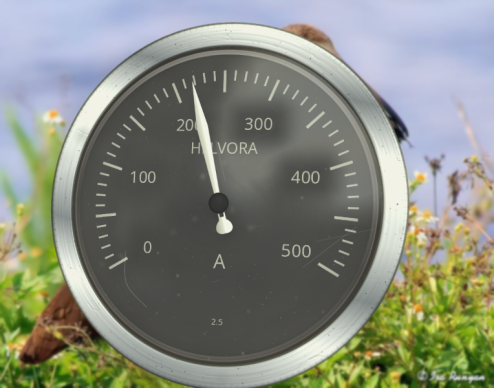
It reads 220; A
